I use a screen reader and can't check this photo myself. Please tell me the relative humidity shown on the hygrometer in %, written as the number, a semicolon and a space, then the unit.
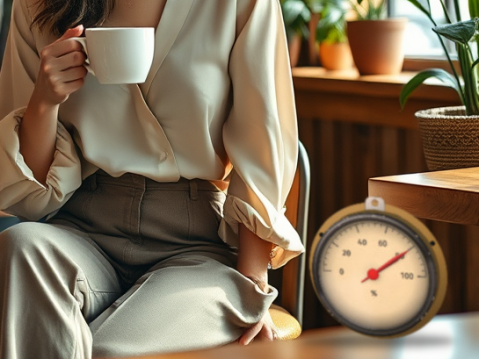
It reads 80; %
